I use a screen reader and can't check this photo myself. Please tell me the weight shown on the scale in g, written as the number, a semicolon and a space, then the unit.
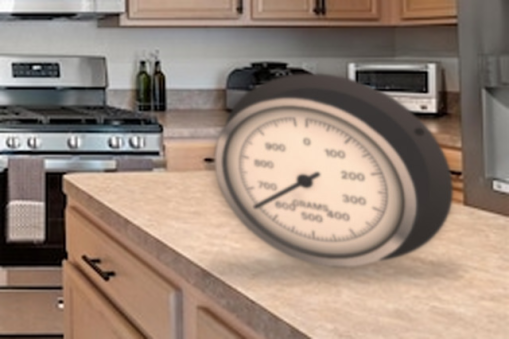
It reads 650; g
